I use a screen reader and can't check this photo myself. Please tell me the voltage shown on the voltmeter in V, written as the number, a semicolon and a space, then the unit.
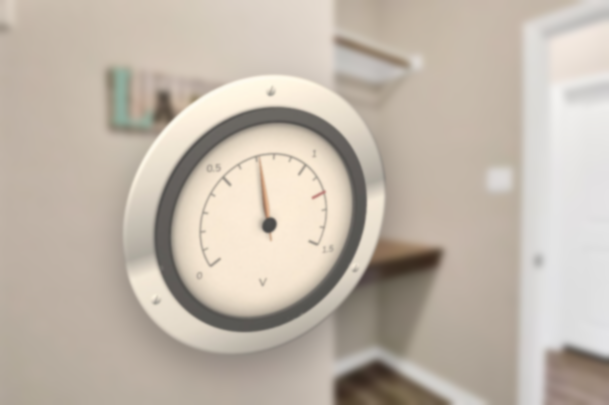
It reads 0.7; V
